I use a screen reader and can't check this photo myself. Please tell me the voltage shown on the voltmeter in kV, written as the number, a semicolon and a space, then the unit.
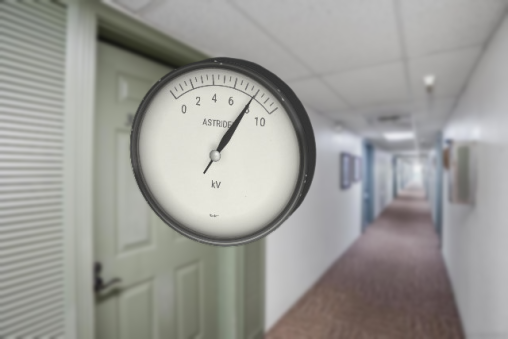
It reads 8; kV
